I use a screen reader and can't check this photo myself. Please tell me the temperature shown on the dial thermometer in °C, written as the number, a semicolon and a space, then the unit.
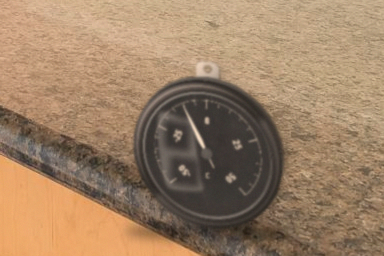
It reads -10; °C
